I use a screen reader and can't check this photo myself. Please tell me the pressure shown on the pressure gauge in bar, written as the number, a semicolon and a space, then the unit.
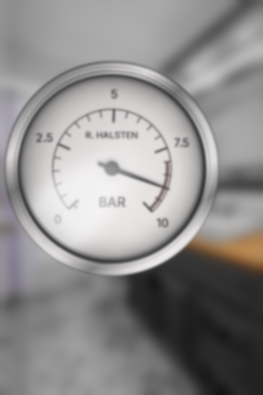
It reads 9; bar
